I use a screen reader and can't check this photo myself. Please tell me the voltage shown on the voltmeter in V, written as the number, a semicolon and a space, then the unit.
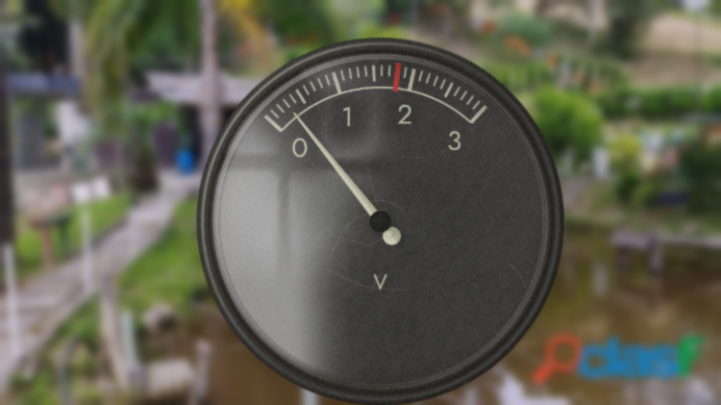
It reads 0.3; V
